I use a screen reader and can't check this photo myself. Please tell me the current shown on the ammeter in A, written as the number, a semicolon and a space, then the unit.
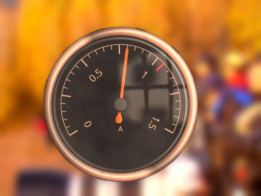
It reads 0.8; A
